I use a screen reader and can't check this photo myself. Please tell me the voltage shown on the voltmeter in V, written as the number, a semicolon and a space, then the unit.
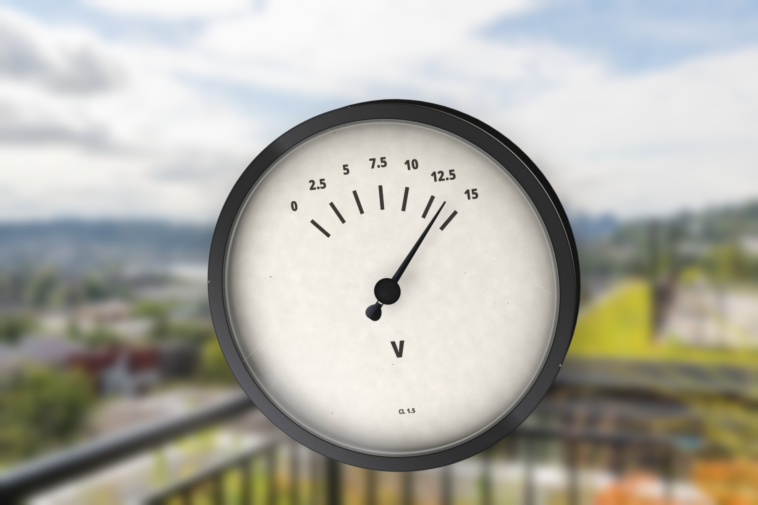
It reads 13.75; V
